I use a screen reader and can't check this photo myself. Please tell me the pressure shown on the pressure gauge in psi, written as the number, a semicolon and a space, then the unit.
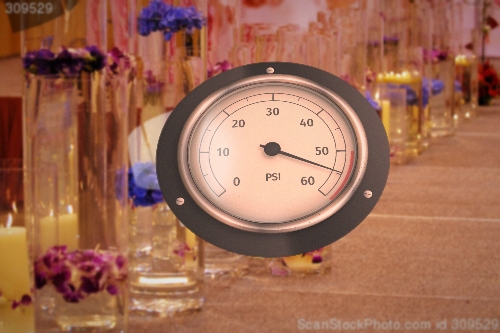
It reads 55; psi
